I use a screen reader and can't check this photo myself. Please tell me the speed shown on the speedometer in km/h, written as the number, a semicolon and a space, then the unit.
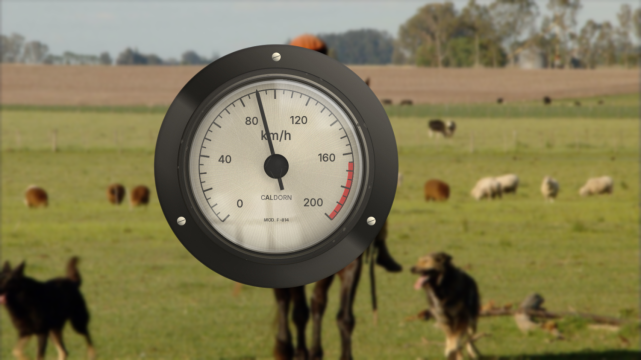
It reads 90; km/h
